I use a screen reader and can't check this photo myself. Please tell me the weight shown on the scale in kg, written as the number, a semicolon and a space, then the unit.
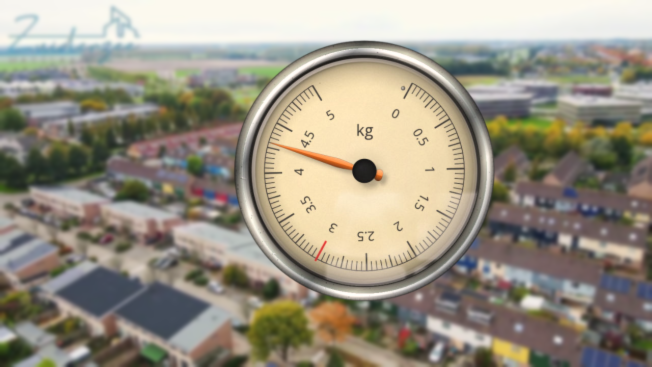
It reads 4.3; kg
